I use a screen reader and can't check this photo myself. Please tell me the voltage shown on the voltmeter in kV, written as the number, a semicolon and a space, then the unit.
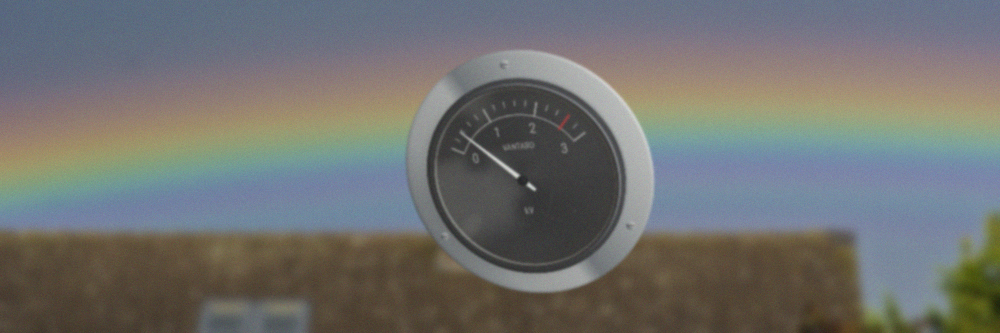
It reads 0.4; kV
